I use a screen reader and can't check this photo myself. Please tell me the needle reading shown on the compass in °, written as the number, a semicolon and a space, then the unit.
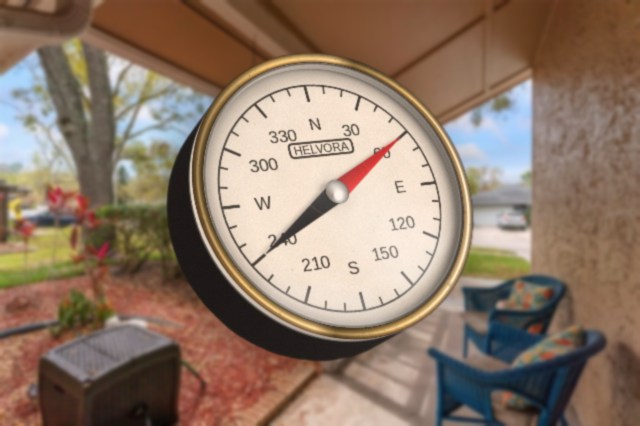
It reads 60; °
